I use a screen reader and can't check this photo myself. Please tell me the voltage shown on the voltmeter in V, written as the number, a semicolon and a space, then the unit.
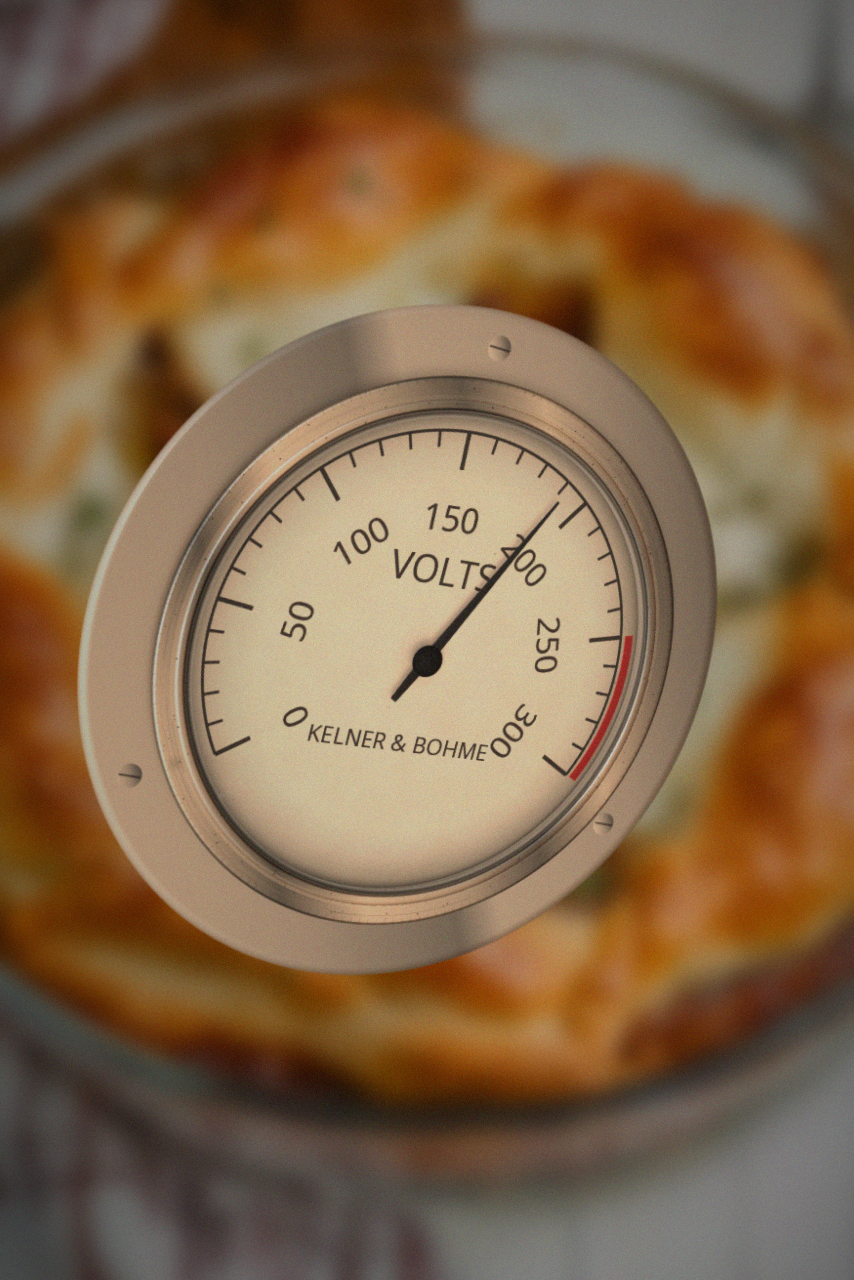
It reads 190; V
